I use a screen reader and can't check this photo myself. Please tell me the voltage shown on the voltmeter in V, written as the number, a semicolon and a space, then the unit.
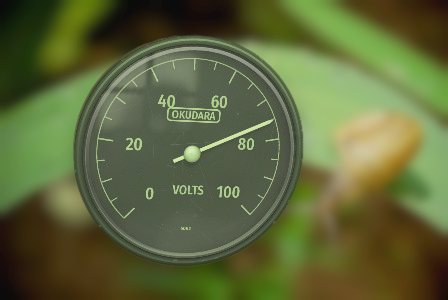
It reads 75; V
